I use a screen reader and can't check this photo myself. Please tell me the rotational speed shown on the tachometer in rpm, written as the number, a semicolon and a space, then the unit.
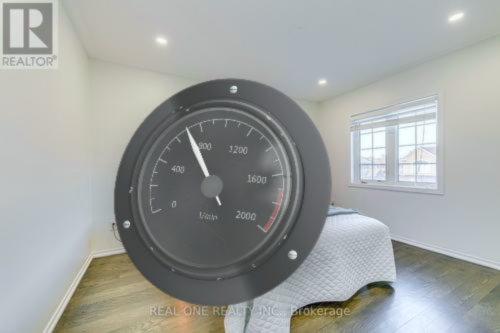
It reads 700; rpm
